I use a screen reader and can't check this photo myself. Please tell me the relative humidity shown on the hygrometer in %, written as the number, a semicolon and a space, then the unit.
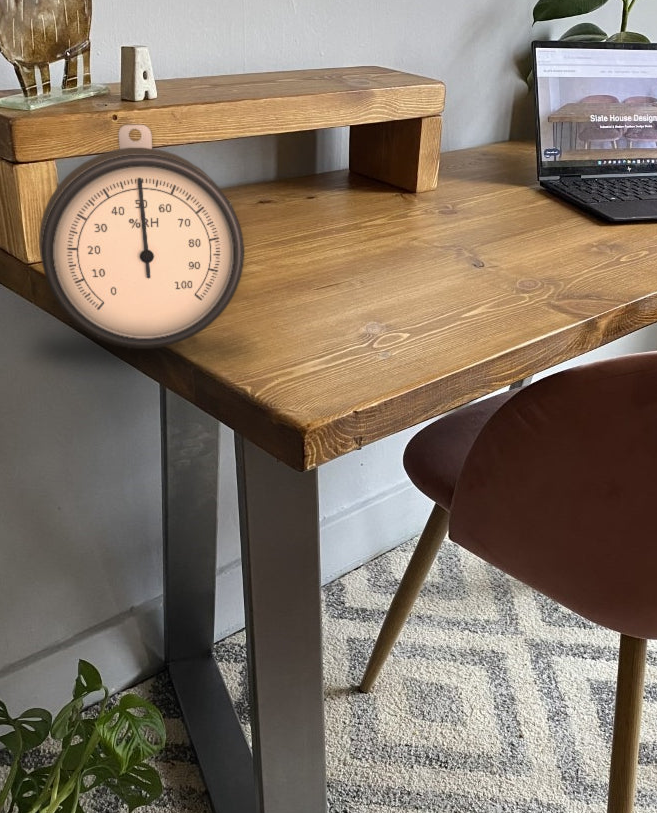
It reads 50; %
